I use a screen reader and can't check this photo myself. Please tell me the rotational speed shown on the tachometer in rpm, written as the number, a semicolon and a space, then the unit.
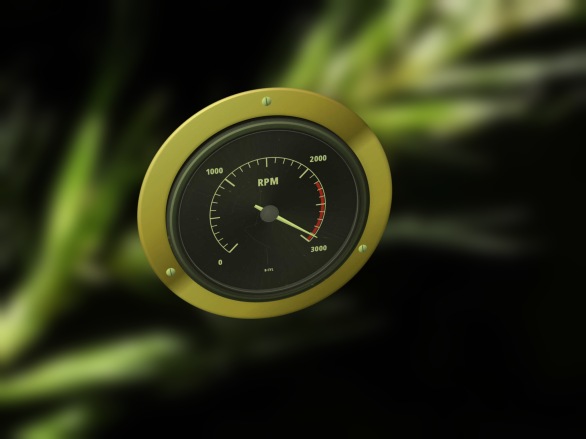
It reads 2900; rpm
